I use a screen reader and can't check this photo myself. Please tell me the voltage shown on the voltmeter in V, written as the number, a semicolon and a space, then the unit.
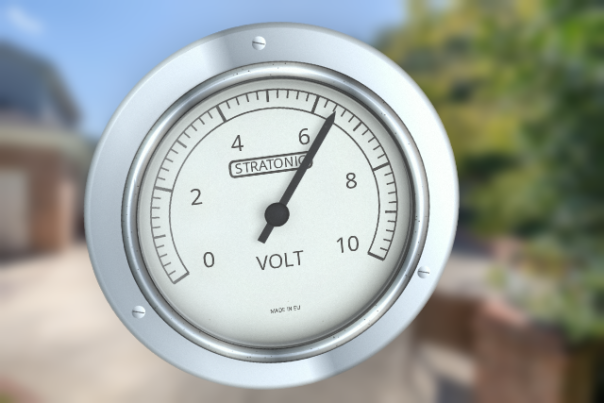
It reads 6.4; V
